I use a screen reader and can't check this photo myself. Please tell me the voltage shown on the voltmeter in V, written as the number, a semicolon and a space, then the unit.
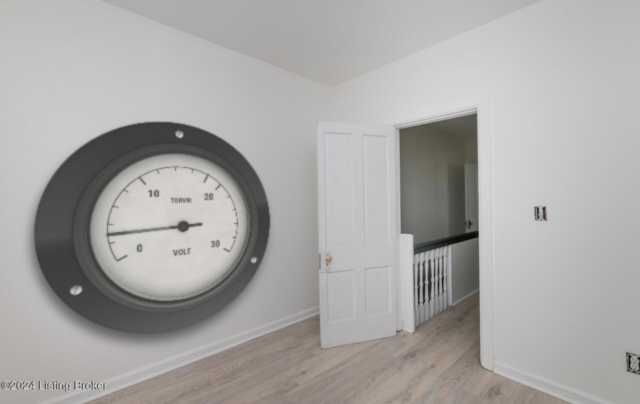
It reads 3; V
